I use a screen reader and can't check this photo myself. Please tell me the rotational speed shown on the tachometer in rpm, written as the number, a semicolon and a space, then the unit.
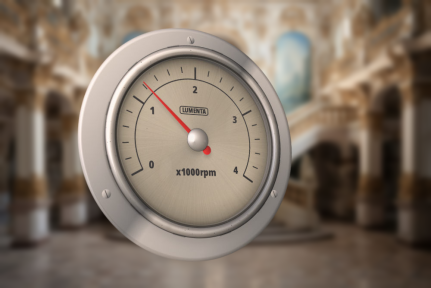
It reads 1200; rpm
